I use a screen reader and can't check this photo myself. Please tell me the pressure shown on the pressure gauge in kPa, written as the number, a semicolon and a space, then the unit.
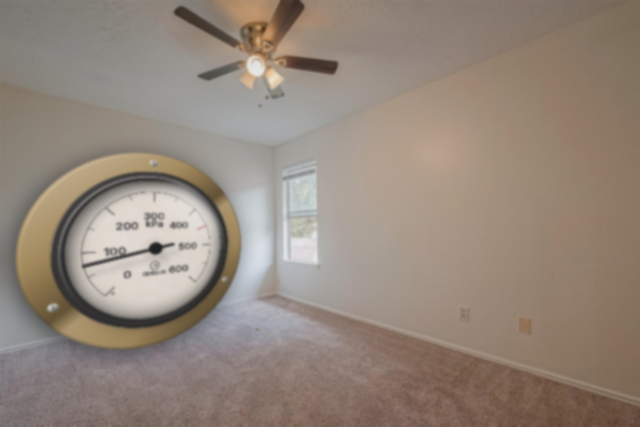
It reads 75; kPa
